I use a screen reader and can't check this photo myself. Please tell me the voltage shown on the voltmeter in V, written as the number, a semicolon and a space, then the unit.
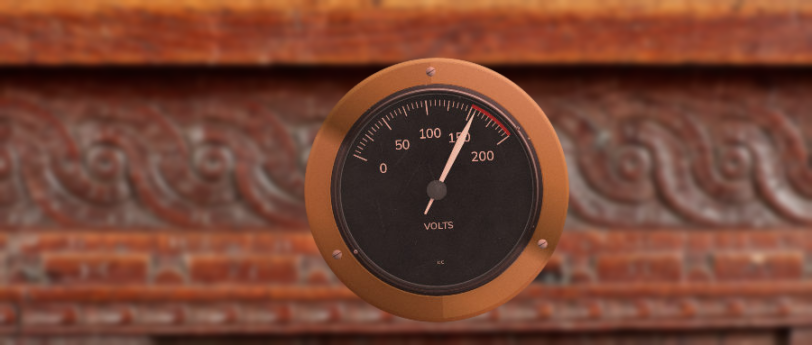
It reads 155; V
